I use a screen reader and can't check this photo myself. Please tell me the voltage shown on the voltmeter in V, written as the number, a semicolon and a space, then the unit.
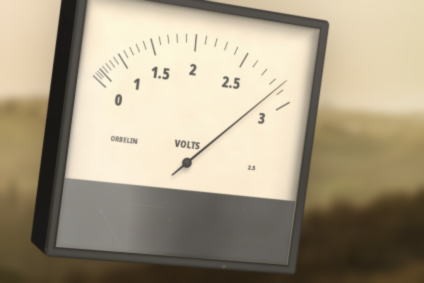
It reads 2.85; V
